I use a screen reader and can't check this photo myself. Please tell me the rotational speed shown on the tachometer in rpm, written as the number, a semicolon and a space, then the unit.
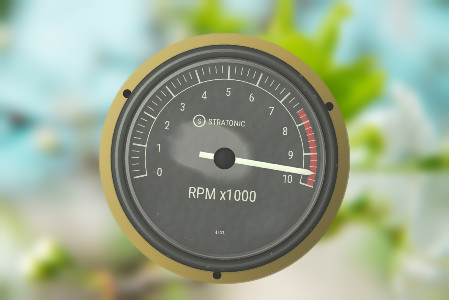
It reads 9600; rpm
